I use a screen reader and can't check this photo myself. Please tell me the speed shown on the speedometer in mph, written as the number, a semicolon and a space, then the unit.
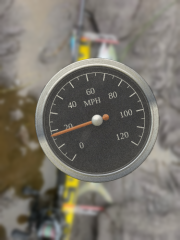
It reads 17.5; mph
